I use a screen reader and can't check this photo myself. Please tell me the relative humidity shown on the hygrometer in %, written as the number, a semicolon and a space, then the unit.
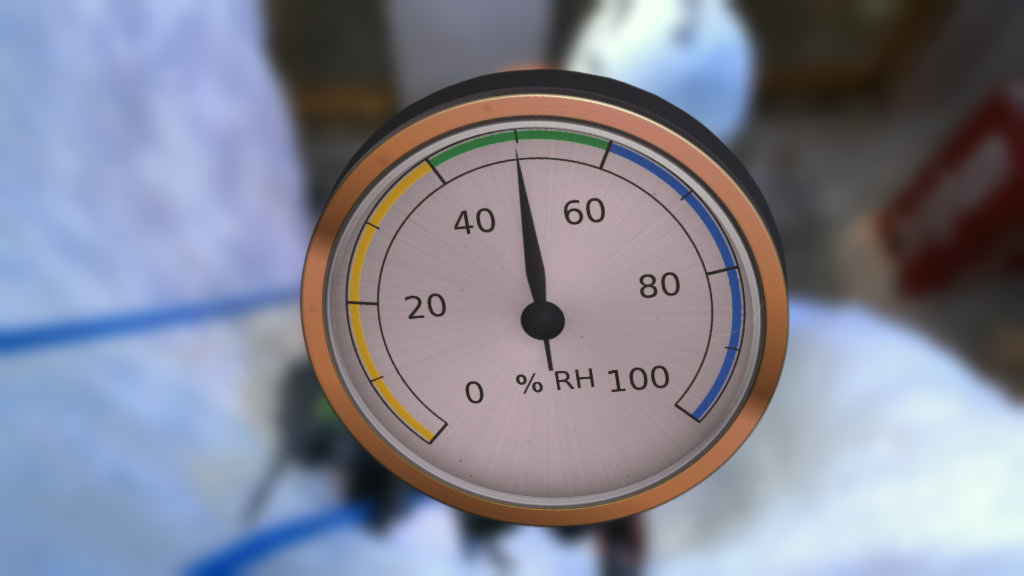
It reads 50; %
